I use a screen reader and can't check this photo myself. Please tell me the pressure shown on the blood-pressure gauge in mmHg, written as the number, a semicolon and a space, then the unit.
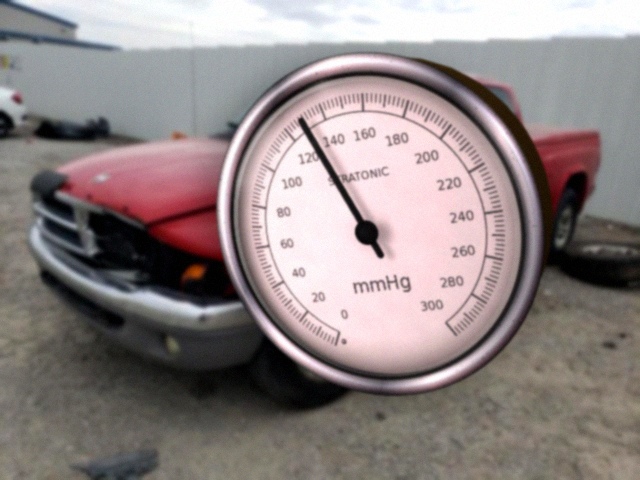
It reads 130; mmHg
